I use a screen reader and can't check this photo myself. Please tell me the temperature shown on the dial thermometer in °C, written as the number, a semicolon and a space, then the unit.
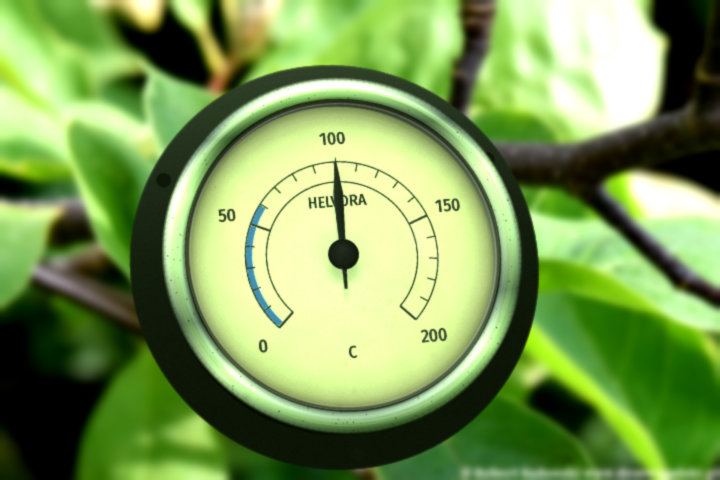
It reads 100; °C
